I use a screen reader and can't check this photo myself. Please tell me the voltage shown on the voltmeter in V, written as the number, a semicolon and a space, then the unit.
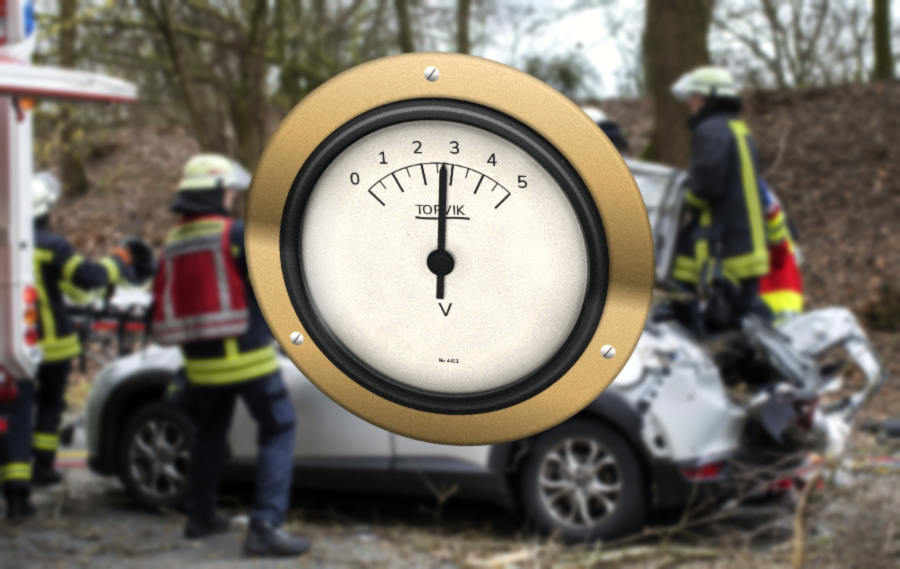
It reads 2.75; V
